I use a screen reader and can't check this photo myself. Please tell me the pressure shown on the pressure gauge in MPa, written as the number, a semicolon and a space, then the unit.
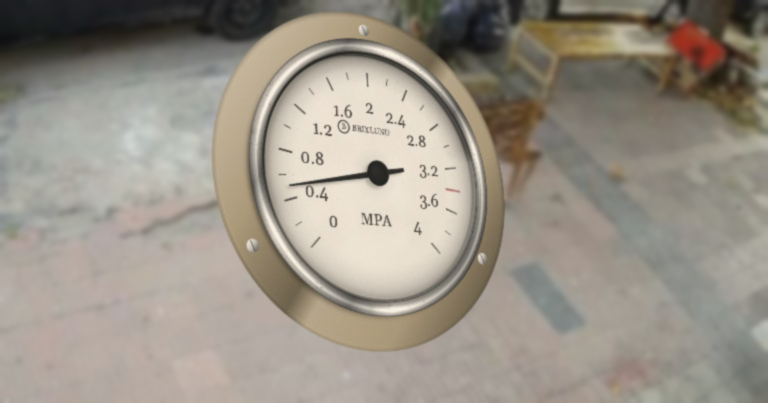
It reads 0.5; MPa
